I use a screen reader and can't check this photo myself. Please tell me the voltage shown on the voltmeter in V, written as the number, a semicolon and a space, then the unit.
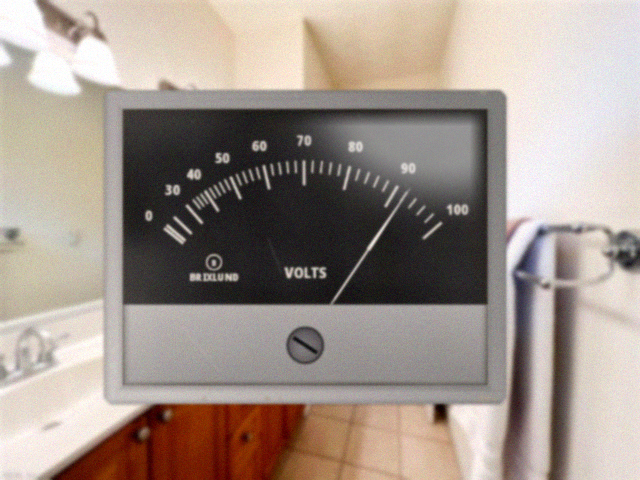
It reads 92; V
